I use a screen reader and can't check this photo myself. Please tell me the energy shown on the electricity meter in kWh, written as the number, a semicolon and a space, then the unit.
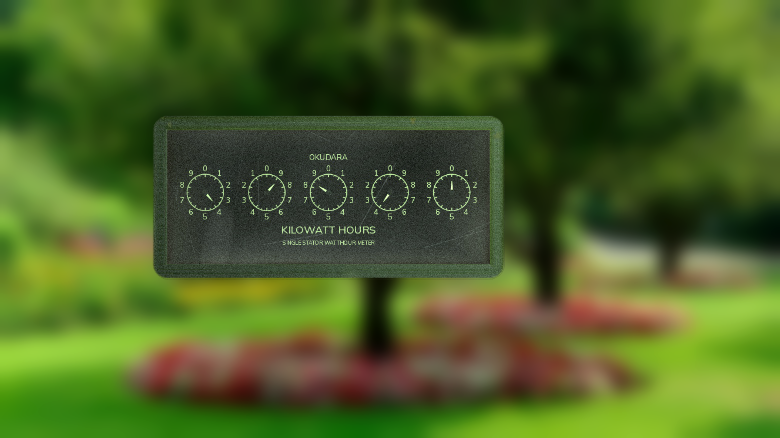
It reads 38840; kWh
